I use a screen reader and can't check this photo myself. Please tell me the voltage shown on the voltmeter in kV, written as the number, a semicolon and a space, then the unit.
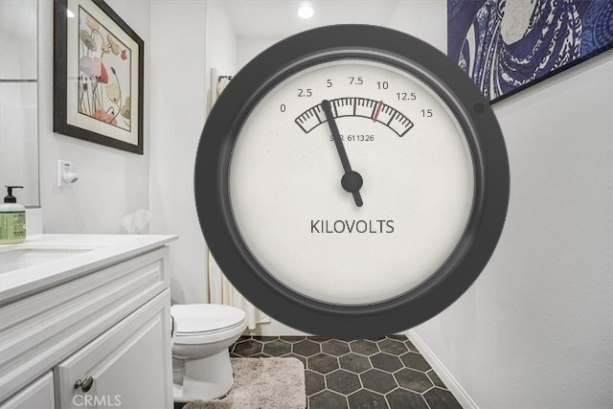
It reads 4; kV
